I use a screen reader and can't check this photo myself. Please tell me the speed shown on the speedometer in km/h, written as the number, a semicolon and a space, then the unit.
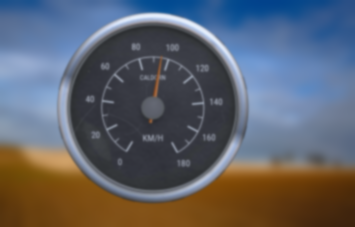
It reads 95; km/h
